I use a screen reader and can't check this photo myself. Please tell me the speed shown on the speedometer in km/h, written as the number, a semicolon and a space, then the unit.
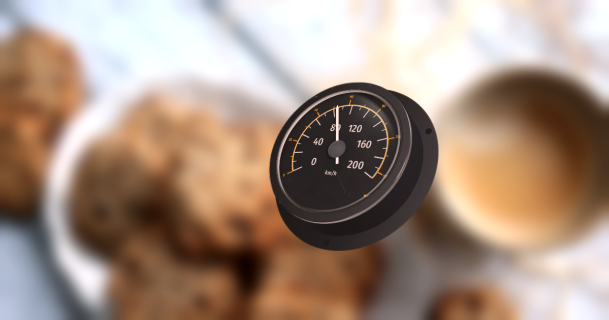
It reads 85; km/h
